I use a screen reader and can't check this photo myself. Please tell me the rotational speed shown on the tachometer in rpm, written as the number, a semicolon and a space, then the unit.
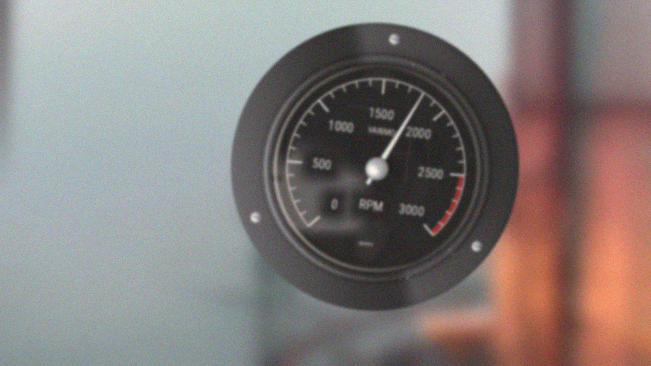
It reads 1800; rpm
